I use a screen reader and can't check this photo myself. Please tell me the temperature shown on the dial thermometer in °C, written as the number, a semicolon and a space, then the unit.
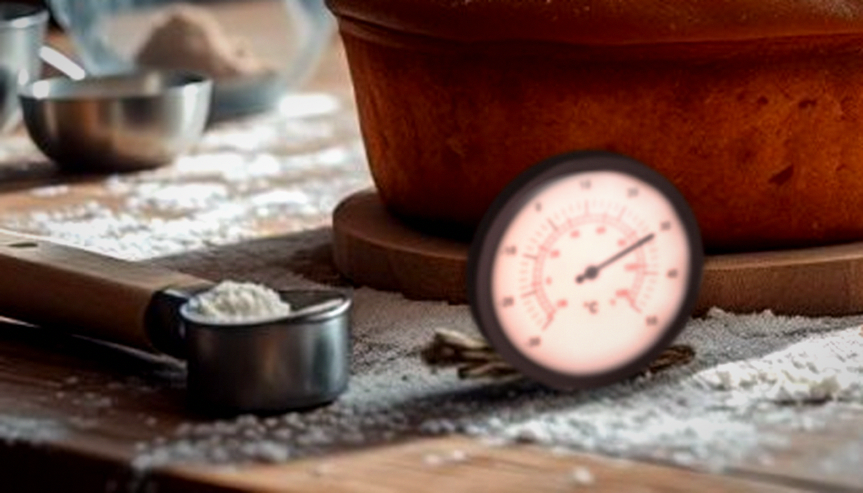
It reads 30; °C
